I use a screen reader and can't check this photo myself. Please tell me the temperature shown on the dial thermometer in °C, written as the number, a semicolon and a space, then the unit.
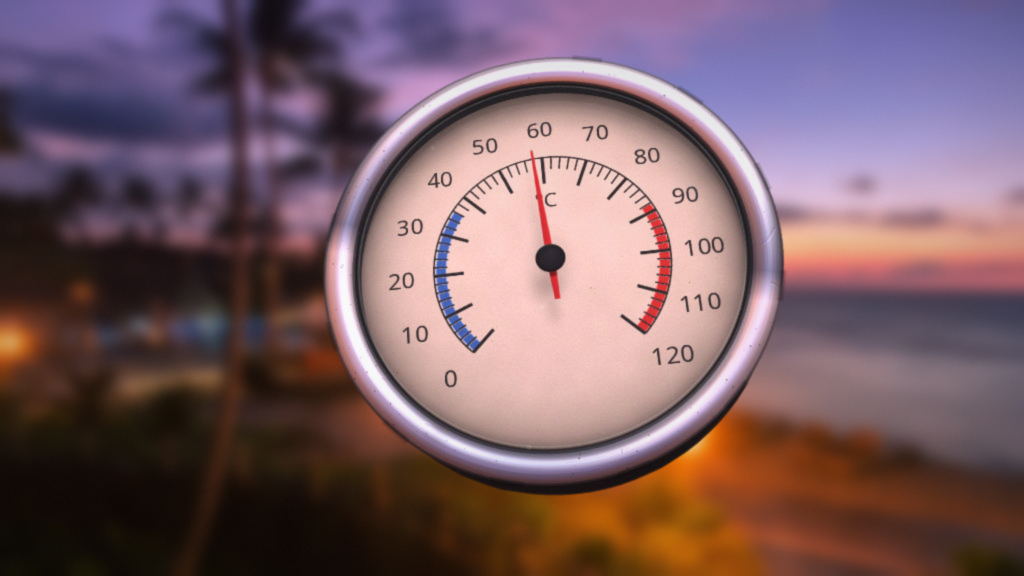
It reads 58; °C
